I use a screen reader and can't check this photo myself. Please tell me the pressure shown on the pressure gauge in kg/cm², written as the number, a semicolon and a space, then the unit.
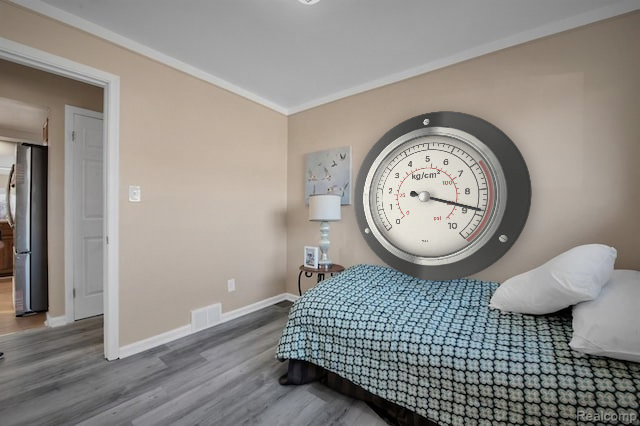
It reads 8.8; kg/cm²
